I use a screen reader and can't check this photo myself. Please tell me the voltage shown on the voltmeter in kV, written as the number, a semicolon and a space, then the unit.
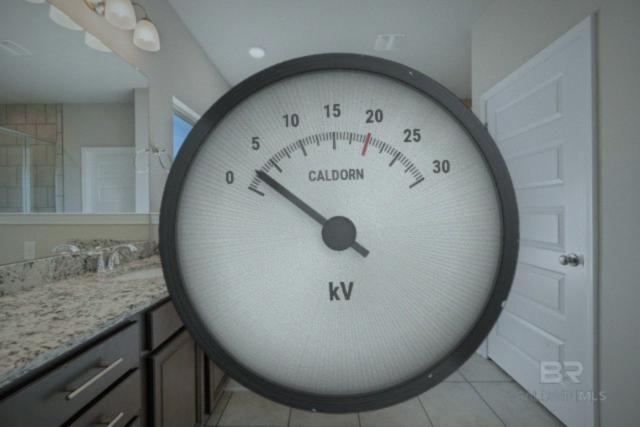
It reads 2.5; kV
